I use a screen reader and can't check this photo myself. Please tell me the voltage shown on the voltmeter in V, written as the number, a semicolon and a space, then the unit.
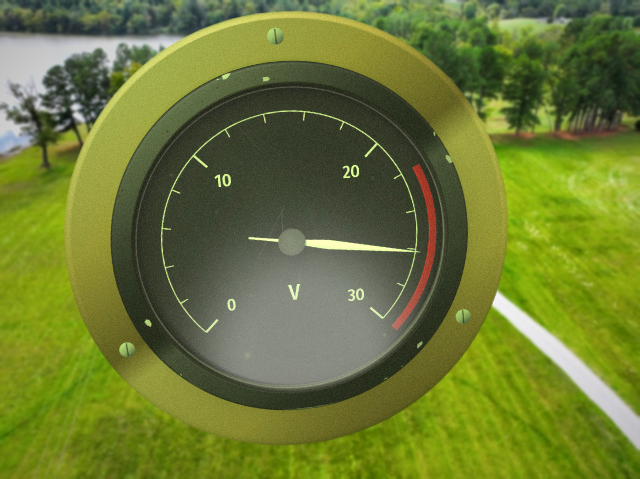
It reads 26; V
